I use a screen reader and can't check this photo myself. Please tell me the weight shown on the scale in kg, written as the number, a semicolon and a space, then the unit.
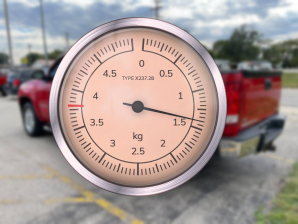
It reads 1.4; kg
